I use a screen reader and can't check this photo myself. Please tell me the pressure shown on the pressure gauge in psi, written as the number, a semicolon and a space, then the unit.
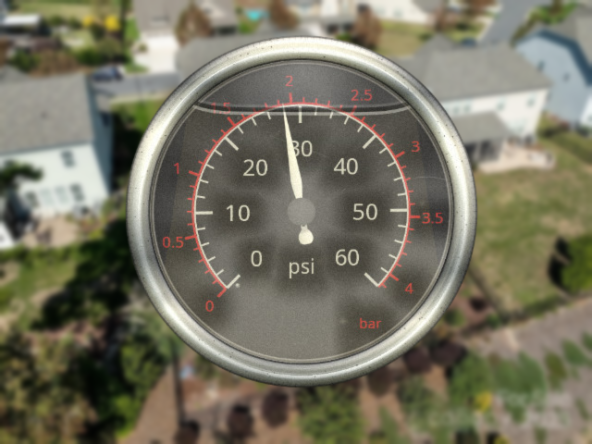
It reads 28; psi
